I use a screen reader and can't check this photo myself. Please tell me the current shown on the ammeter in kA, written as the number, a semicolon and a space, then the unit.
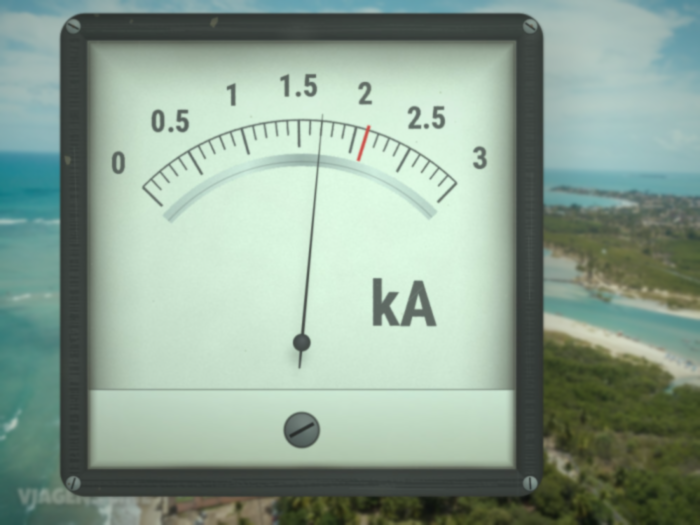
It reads 1.7; kA
